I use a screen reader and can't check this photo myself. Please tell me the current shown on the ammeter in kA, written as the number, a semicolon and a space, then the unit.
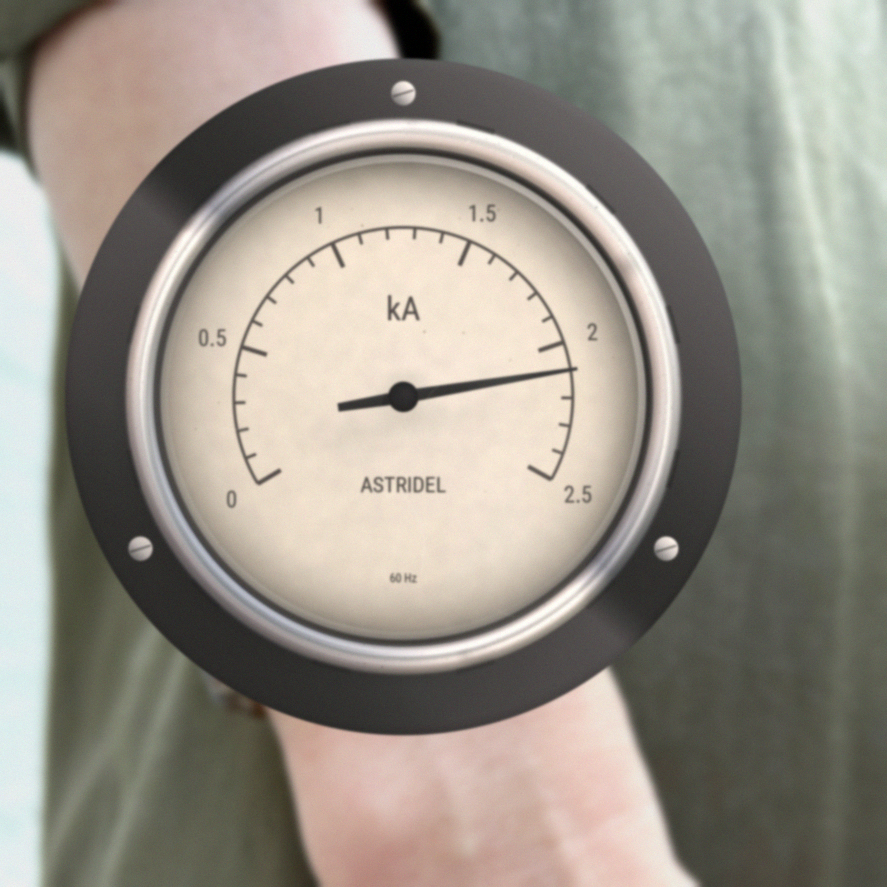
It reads 2.1; kA
